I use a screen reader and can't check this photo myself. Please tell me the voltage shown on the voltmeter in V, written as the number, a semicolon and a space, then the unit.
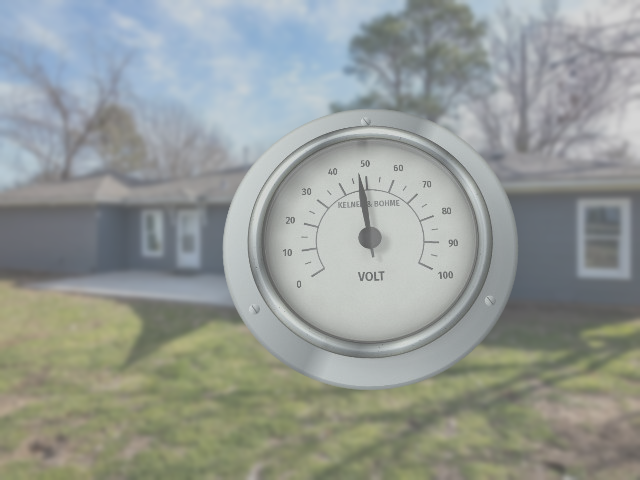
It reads 47.5; V
